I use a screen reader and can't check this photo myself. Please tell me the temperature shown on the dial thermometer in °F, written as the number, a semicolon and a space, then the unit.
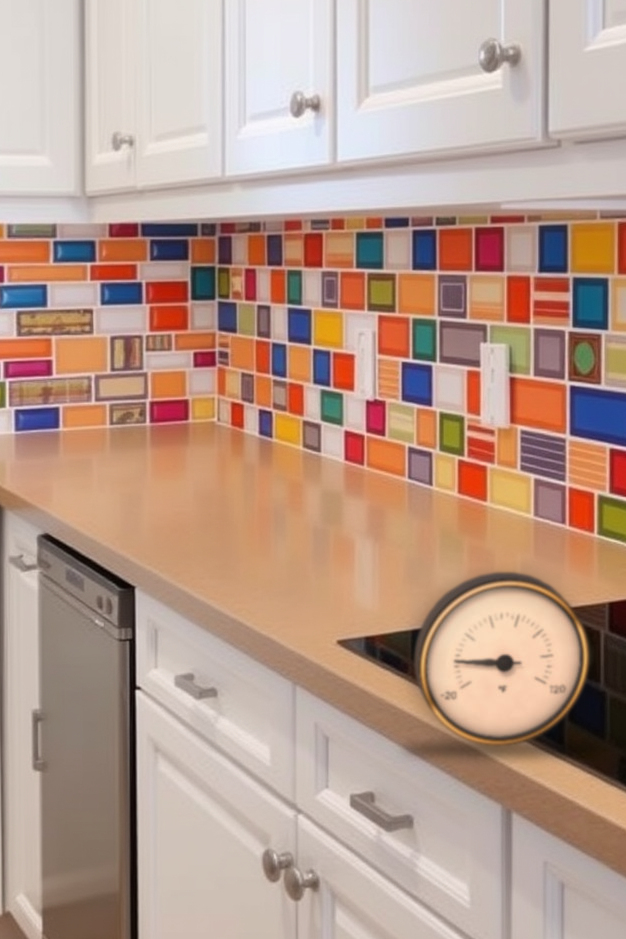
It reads 0; °F
